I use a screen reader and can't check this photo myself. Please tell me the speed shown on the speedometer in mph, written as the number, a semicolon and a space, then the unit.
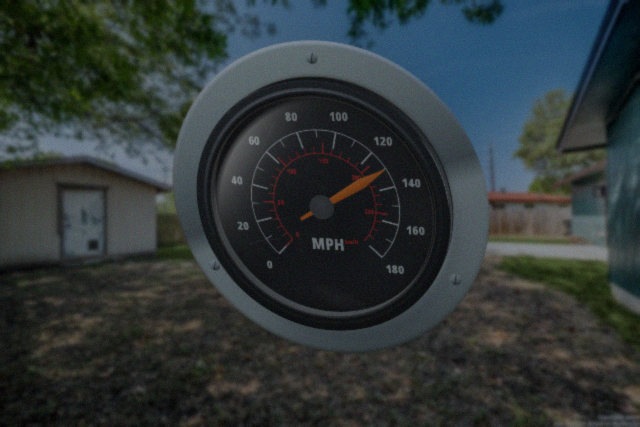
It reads 130; mph
